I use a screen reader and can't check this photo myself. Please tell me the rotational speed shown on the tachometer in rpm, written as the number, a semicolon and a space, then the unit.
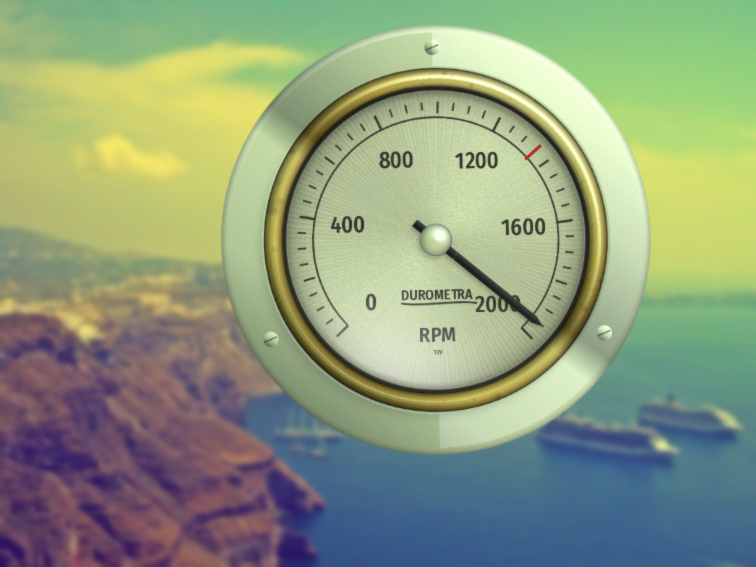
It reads 1950; rpm
